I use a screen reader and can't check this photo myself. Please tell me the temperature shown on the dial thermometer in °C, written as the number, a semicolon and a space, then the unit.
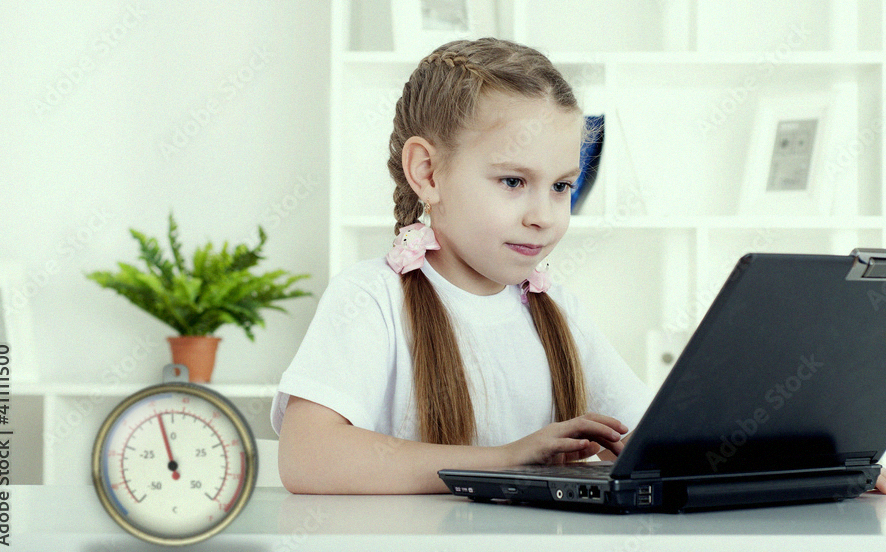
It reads -5; °C
